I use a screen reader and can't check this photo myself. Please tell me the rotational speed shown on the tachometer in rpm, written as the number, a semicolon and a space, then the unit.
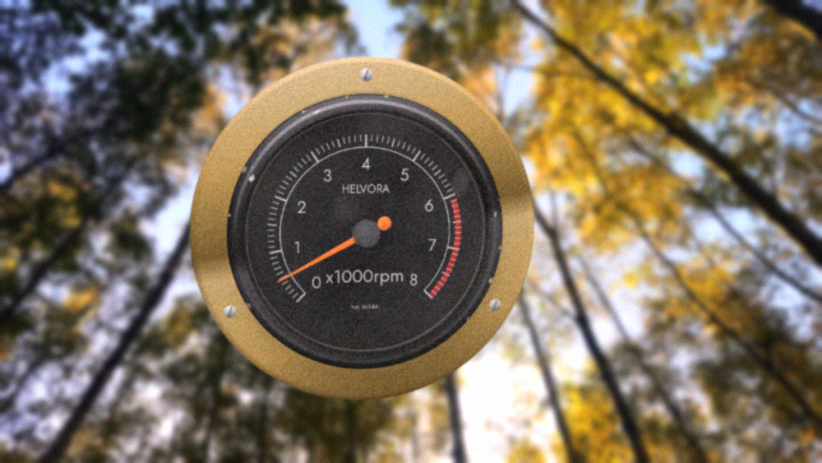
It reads 500; rpm
